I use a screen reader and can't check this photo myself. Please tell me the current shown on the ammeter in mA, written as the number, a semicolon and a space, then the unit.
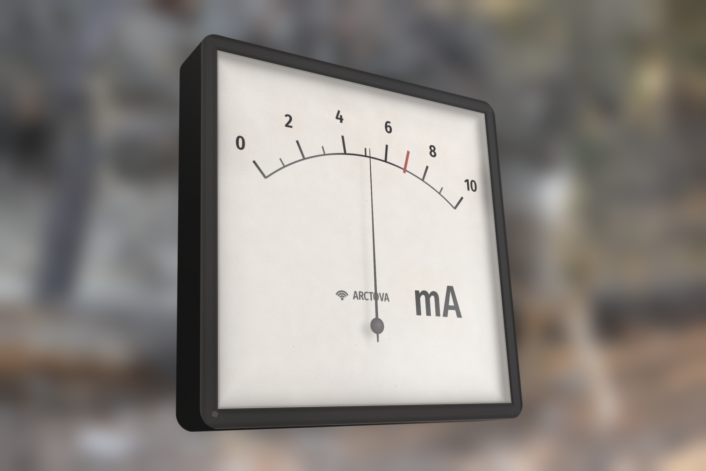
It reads 5; mA
